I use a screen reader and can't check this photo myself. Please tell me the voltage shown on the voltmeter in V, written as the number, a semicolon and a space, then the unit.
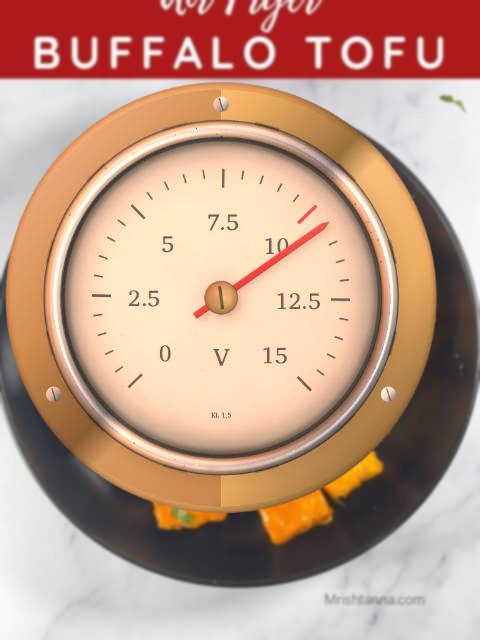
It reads 10.5; V
